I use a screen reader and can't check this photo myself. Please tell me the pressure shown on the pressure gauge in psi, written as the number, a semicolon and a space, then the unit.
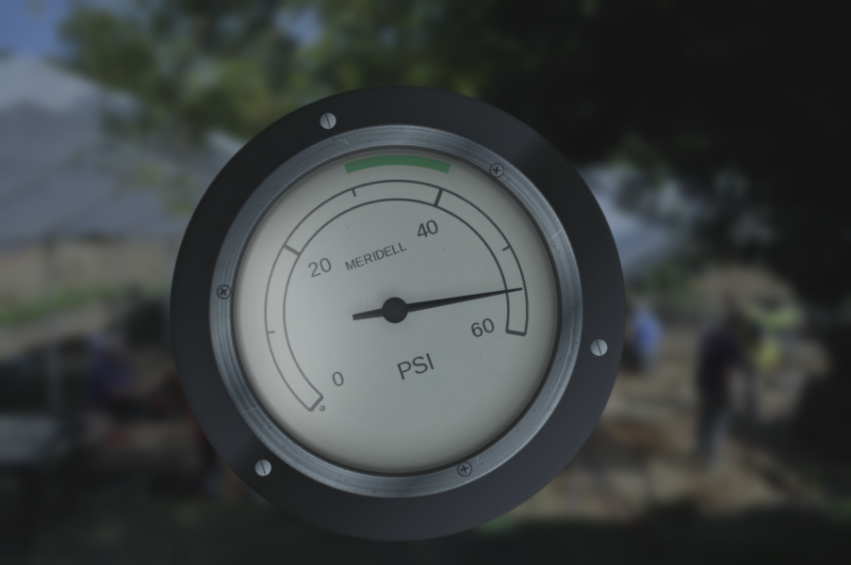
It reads 55; psi
